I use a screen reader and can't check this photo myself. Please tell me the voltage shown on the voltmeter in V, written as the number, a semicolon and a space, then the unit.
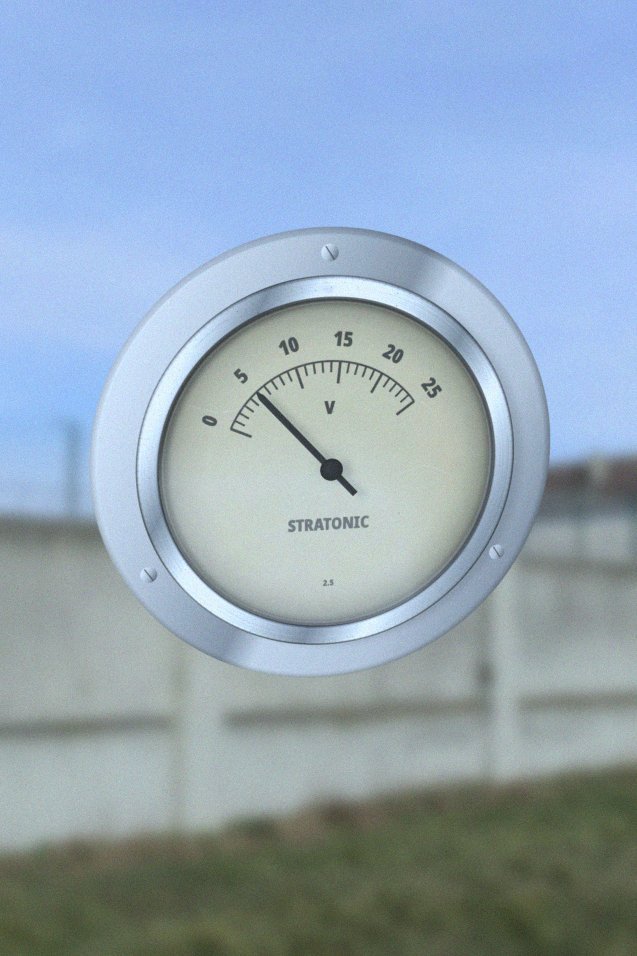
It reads 5; V
